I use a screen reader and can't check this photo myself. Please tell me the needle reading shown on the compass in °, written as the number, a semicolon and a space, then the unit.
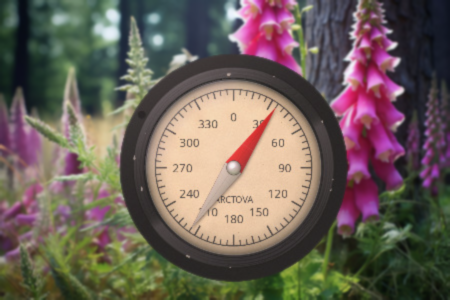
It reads 35; °
